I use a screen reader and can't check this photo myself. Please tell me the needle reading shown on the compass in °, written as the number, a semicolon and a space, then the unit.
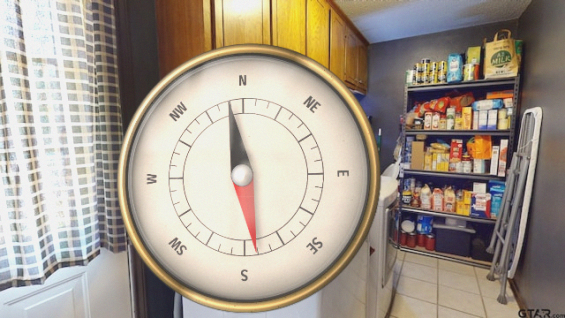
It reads 170; °
